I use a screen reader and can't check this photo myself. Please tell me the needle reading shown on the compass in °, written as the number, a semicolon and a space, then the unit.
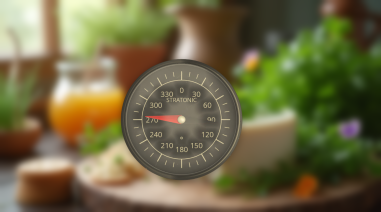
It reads 275; °
